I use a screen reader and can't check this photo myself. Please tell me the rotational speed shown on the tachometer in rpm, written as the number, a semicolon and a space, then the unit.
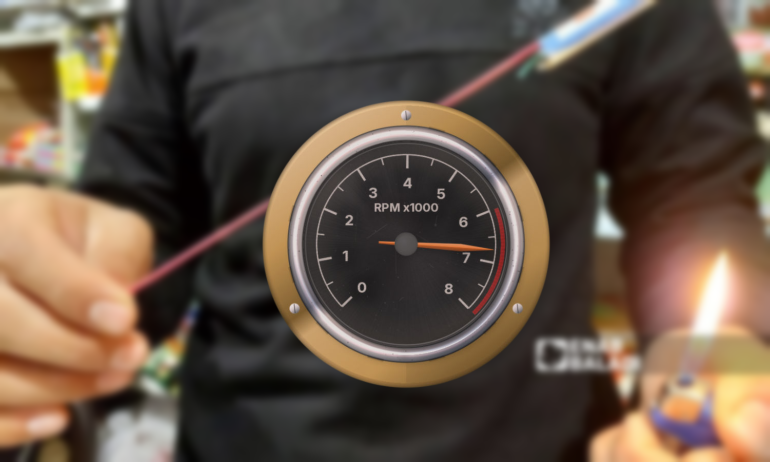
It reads 6750; rpm
